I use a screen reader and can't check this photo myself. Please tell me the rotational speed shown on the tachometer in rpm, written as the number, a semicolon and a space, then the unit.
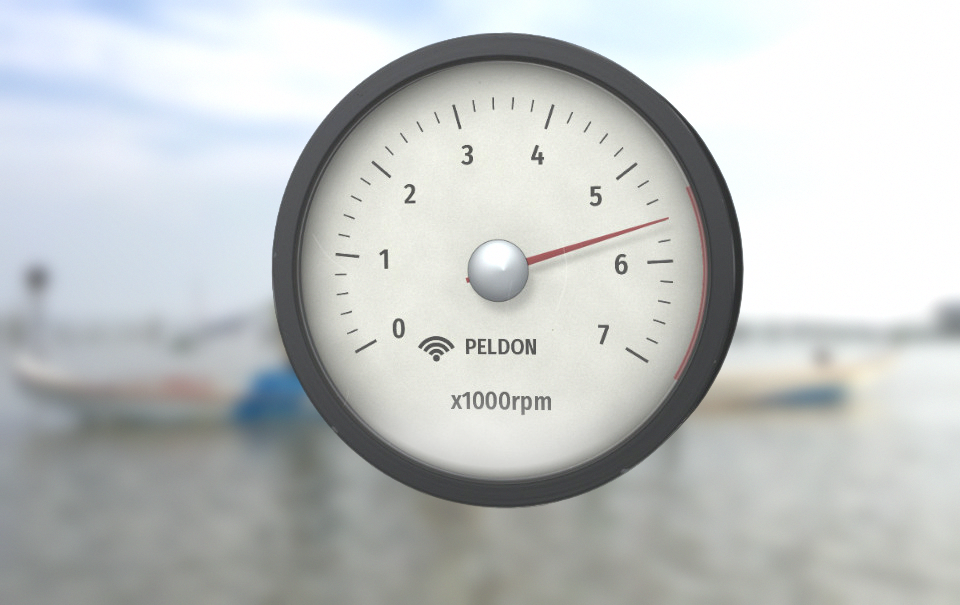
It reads 5600; rpm
